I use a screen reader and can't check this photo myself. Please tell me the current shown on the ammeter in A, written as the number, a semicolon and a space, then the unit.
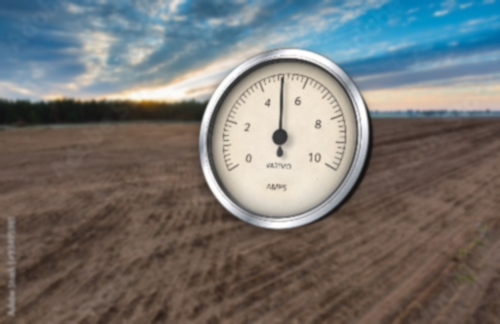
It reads 5; A
